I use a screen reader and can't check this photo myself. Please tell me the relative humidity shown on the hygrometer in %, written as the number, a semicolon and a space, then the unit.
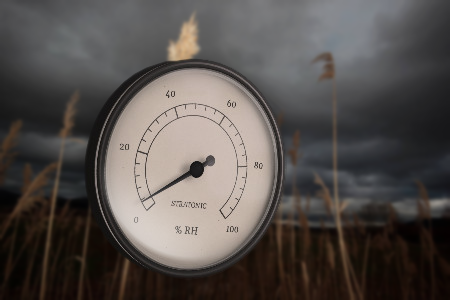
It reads 4; %
